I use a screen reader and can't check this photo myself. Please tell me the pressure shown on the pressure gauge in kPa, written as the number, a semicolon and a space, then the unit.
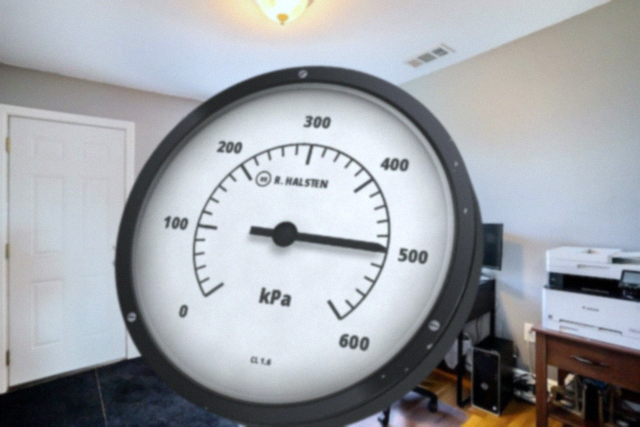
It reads 500; kPa
